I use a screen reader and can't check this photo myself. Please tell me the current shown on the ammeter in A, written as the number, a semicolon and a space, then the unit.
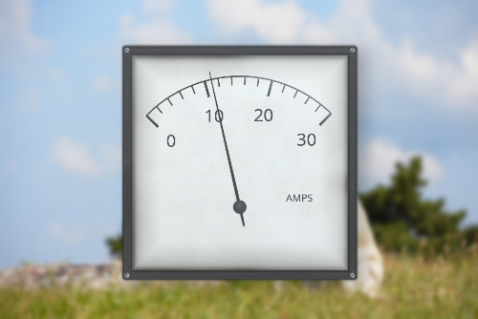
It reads 11; A
